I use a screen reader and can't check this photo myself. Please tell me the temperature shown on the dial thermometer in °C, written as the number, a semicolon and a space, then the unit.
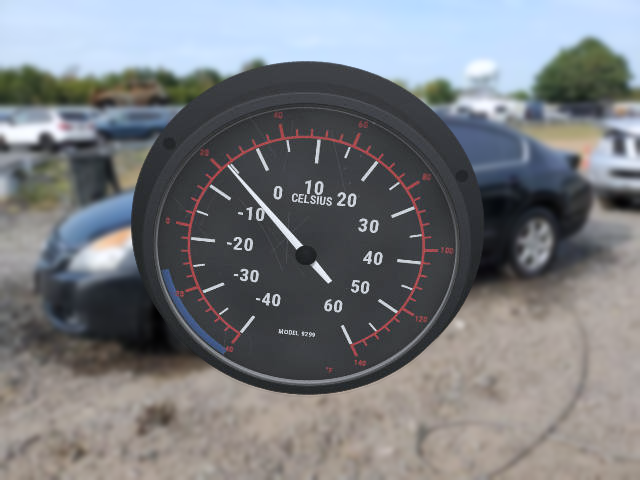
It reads -5; °C
